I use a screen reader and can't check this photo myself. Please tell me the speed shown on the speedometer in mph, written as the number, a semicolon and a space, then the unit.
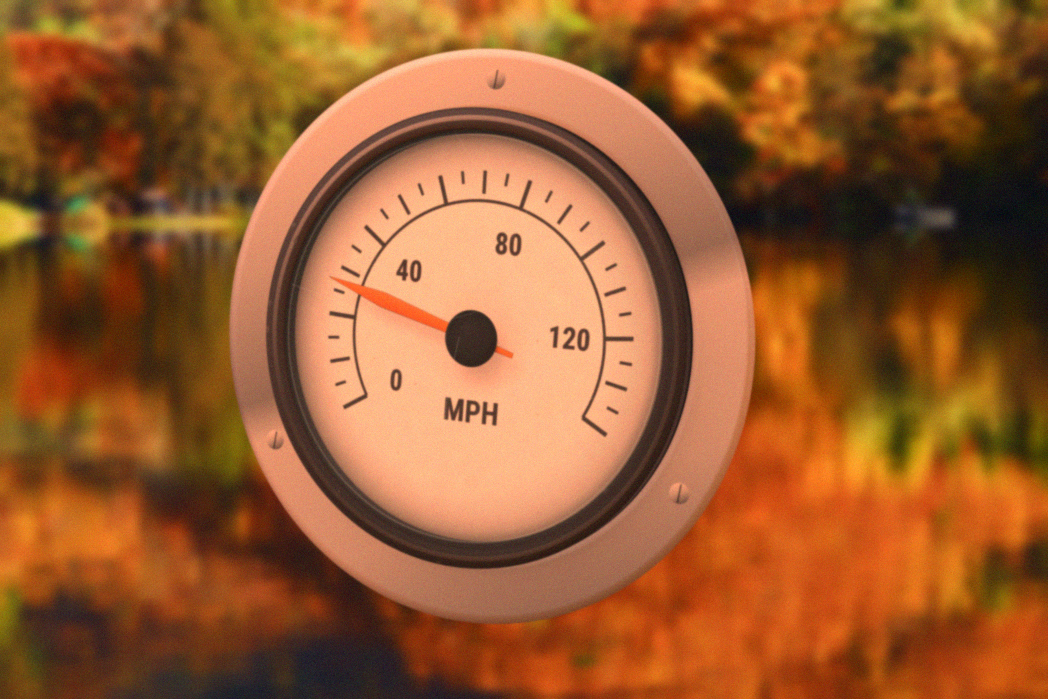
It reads 27.5; mph
